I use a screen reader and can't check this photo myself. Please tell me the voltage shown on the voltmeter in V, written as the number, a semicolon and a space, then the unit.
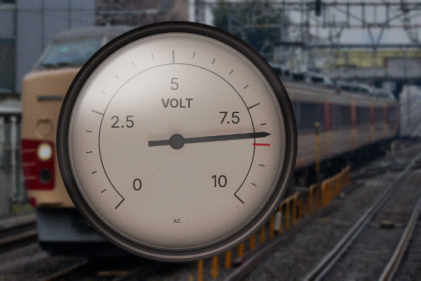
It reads 8.25; V
